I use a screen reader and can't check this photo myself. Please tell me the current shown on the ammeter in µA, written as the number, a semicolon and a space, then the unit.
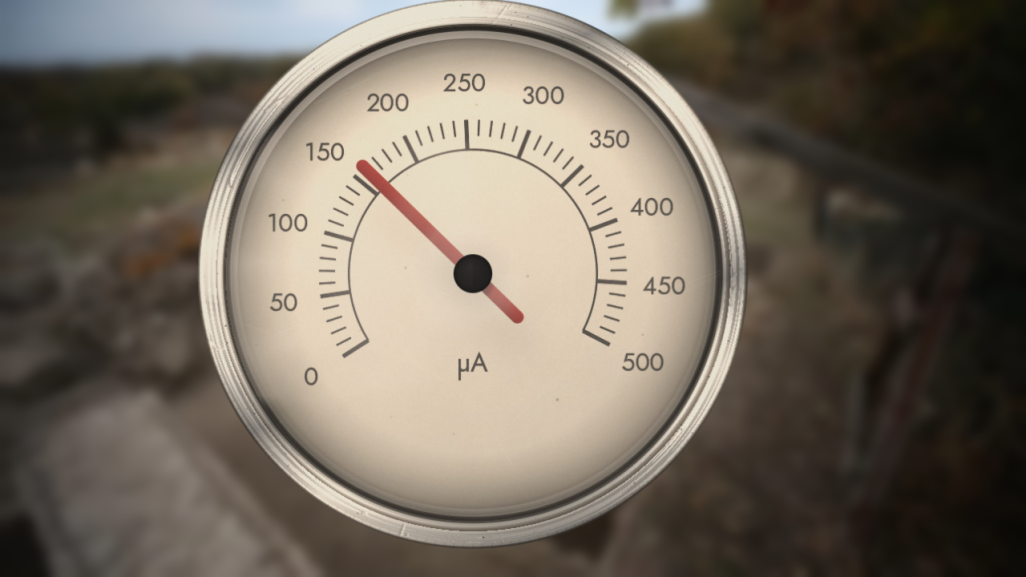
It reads 160; µA
